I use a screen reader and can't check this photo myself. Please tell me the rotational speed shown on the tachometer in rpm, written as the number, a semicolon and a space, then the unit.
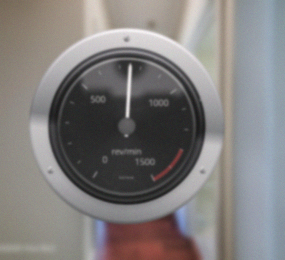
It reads 750; rpm
